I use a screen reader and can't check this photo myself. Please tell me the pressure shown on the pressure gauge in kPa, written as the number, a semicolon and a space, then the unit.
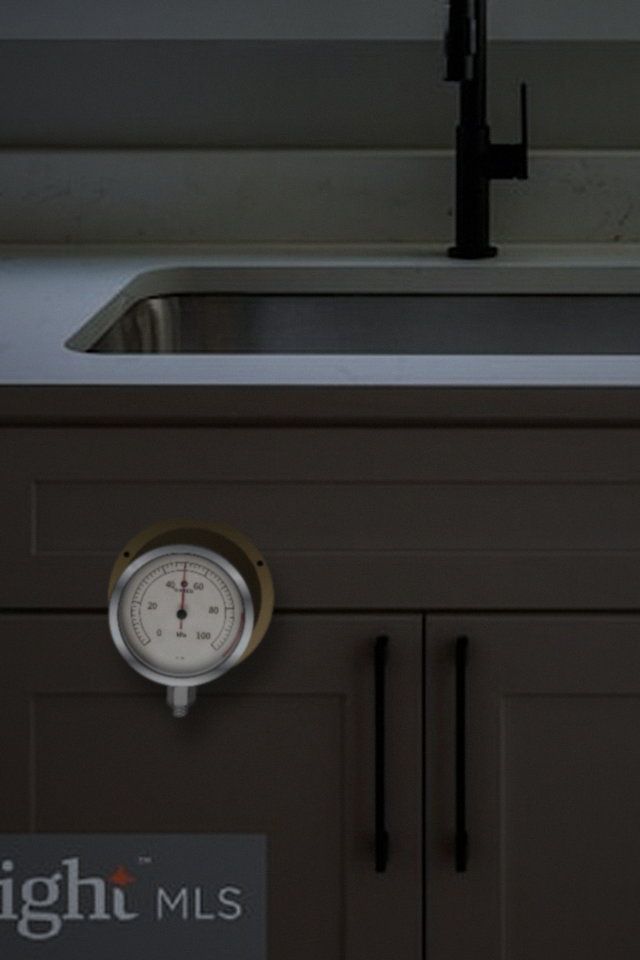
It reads 50; kPa
